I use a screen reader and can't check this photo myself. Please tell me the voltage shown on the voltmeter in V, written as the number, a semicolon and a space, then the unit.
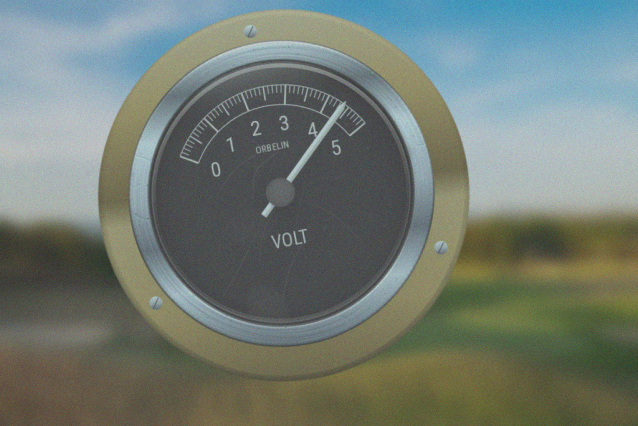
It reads 4.4; V
